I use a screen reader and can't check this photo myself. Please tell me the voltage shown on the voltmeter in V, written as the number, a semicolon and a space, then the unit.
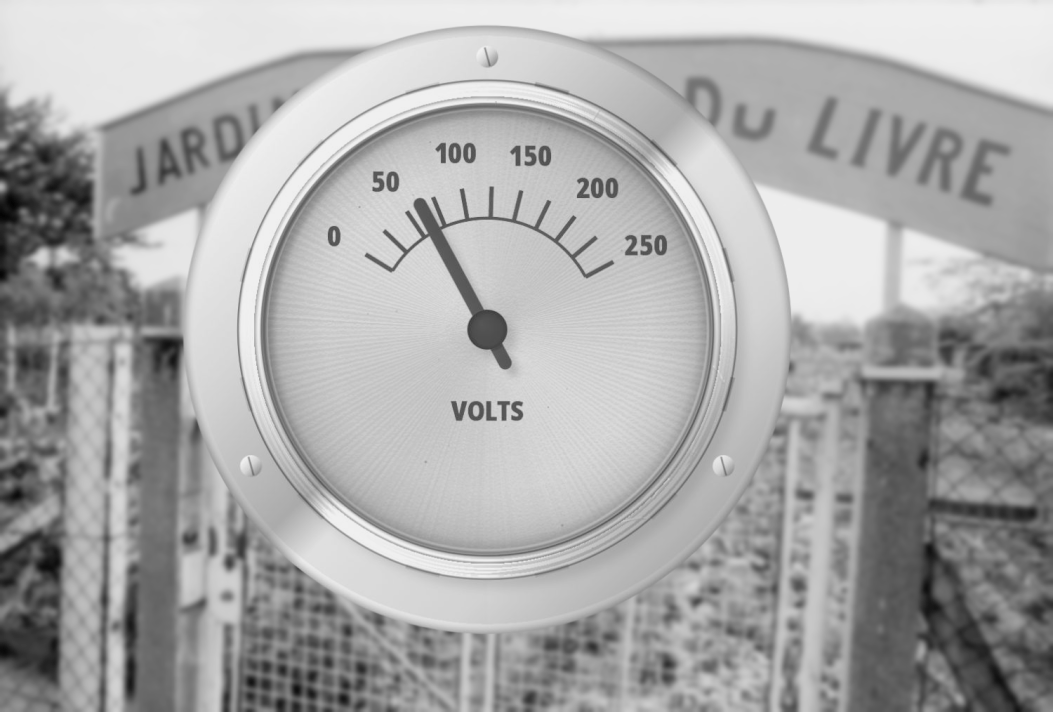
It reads 62.5; V
